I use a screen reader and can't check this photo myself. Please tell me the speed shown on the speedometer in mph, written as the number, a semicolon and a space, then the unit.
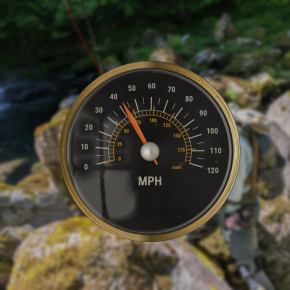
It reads 42.5; mph
